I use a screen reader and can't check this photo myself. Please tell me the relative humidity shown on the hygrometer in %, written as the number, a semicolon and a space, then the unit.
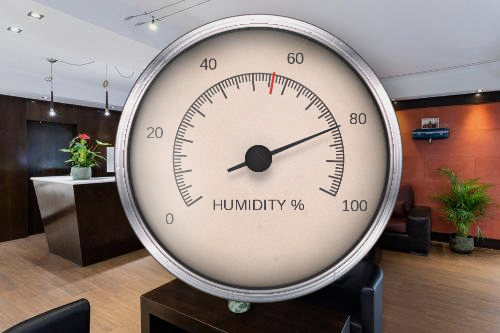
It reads 80; %
